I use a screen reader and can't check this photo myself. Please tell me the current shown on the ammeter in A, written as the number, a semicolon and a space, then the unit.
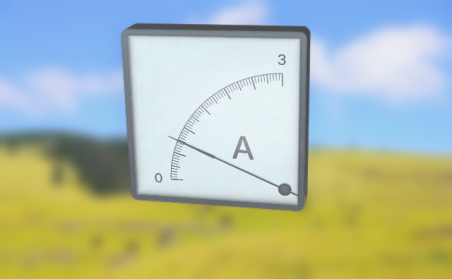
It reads 0.75; A
